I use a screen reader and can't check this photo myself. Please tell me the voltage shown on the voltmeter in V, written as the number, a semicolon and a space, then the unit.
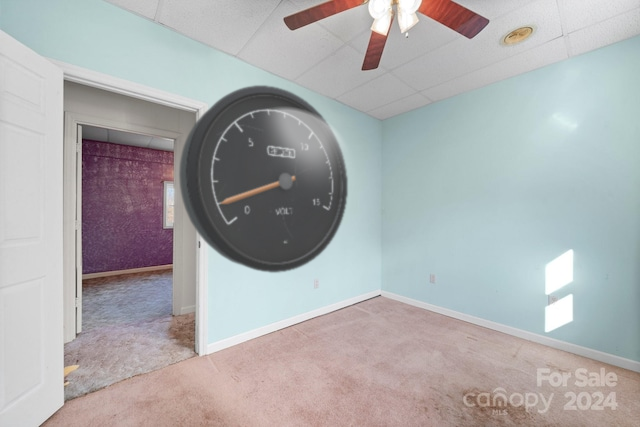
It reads 1; V
